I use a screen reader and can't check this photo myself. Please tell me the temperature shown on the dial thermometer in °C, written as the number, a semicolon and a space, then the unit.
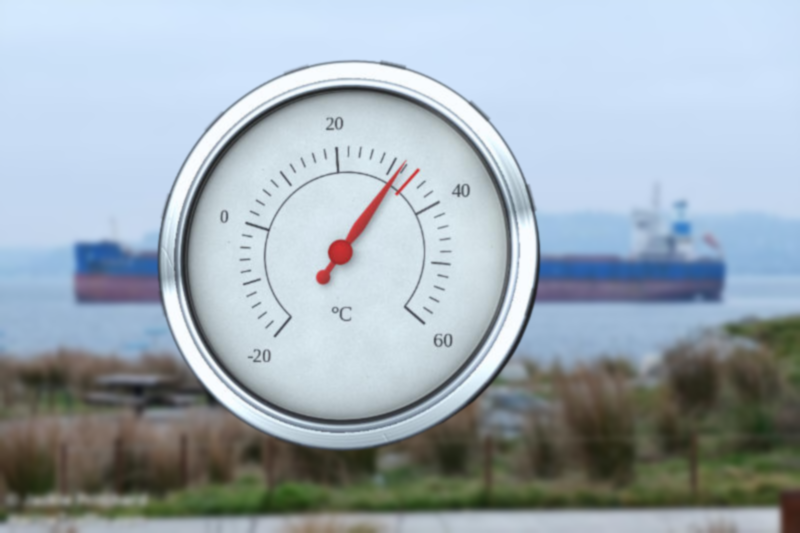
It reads 32; °C
